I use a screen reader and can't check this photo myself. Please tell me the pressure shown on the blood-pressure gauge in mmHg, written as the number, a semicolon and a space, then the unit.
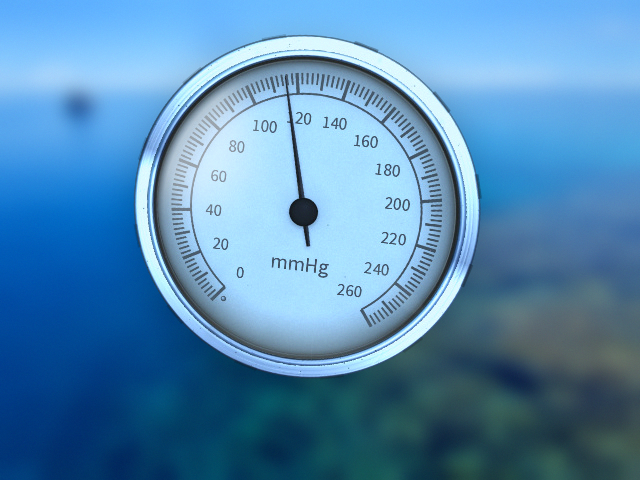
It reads 116; mmHg
